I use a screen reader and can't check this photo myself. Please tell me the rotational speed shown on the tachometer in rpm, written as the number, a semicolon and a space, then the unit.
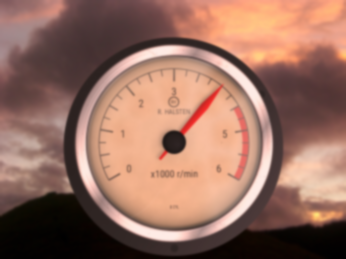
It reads 4000; rpm
